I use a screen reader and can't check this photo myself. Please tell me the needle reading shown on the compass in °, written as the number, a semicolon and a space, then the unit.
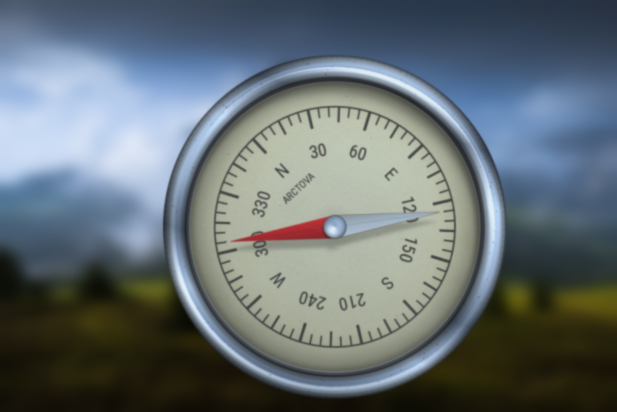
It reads 305; °
